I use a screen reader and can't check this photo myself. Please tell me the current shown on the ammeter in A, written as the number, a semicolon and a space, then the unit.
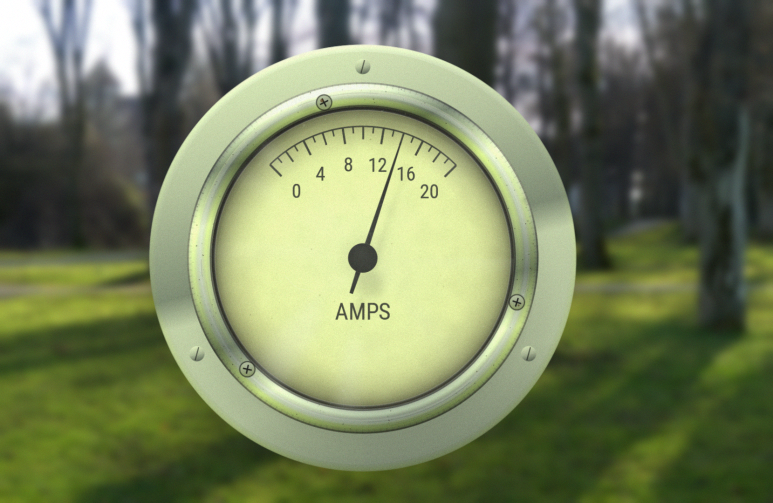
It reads 14; A
